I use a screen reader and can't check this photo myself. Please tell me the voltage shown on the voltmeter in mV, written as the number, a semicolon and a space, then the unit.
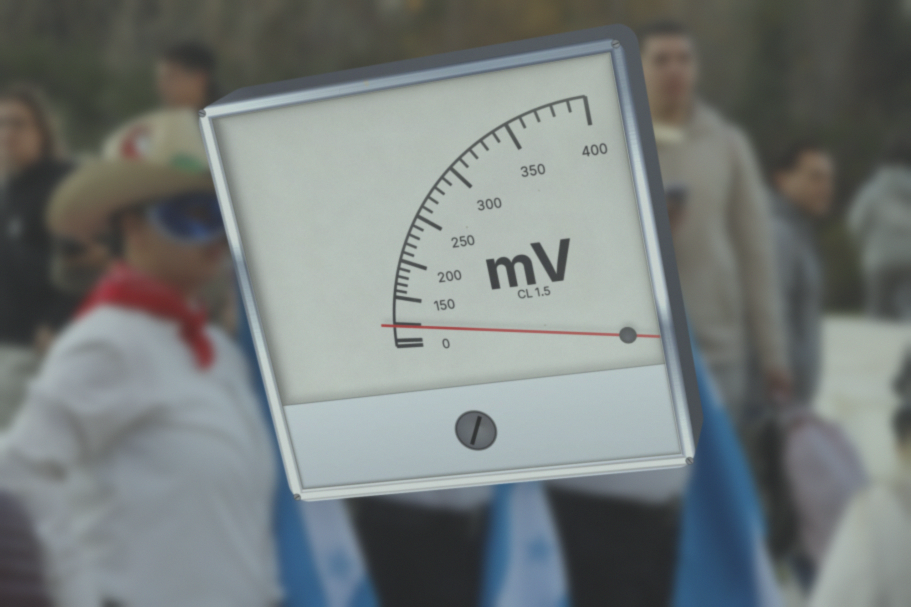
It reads 100; mV
